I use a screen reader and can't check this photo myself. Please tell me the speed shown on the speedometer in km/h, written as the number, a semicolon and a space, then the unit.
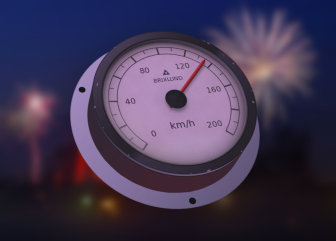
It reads 135; km/h
